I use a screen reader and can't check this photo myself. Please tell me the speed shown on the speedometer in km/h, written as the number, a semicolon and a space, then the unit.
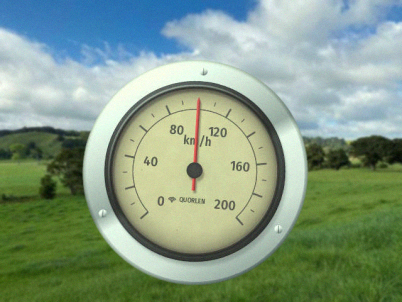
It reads 100; km/h
